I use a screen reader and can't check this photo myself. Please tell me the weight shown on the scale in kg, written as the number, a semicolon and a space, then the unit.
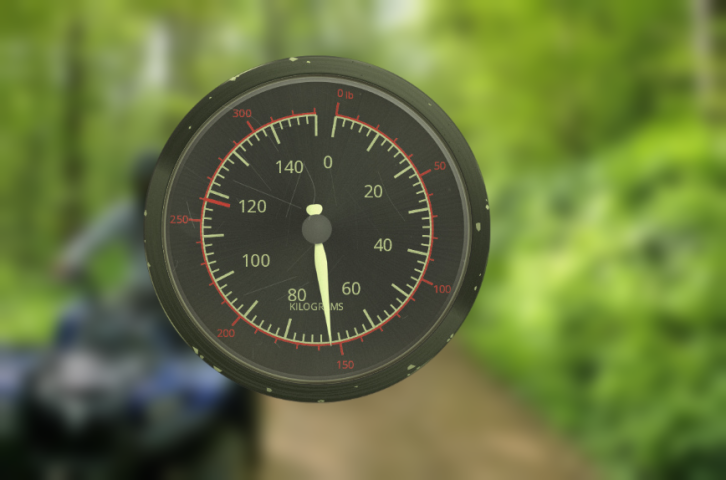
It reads 70; kg
